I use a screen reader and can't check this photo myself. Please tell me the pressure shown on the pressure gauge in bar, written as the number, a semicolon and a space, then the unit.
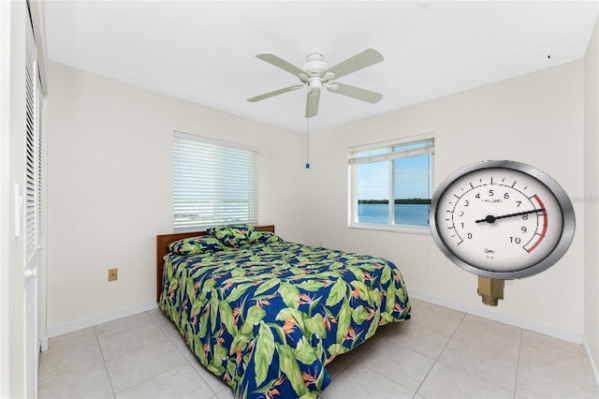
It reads 7.75; bar
